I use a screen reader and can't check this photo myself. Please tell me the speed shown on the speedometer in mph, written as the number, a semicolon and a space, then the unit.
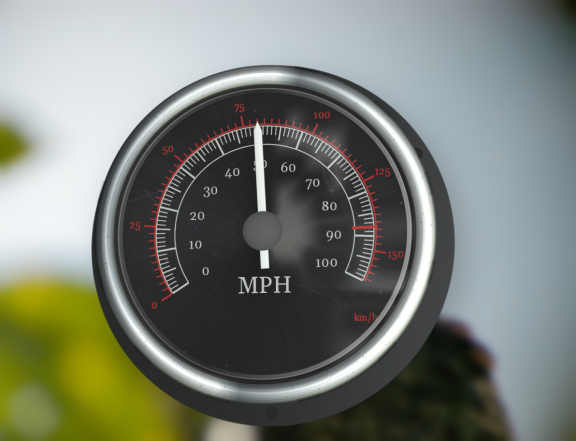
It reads 50; mph
